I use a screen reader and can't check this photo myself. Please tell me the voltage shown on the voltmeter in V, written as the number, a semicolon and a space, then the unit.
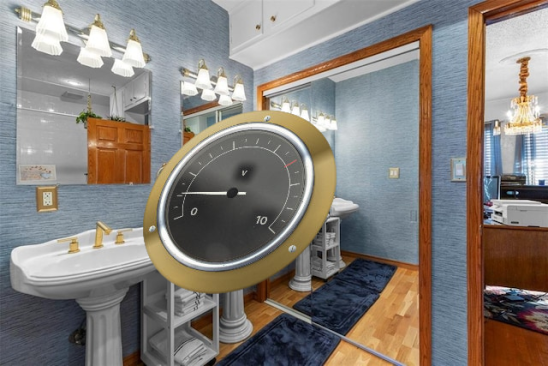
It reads 1; V
